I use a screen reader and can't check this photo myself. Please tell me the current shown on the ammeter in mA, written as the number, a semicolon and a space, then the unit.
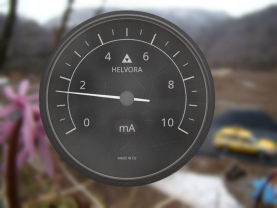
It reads 1.5; mA
